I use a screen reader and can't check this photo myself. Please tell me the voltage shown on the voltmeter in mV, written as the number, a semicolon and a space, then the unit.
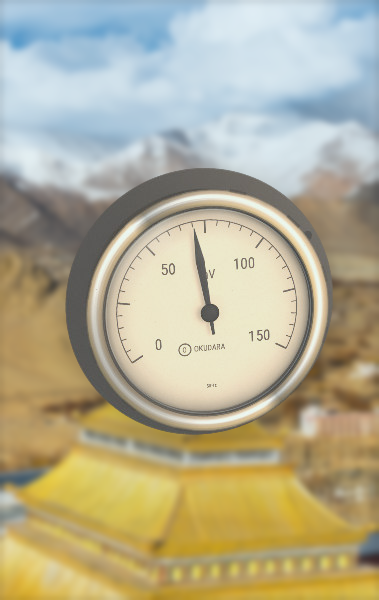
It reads 70; mV
